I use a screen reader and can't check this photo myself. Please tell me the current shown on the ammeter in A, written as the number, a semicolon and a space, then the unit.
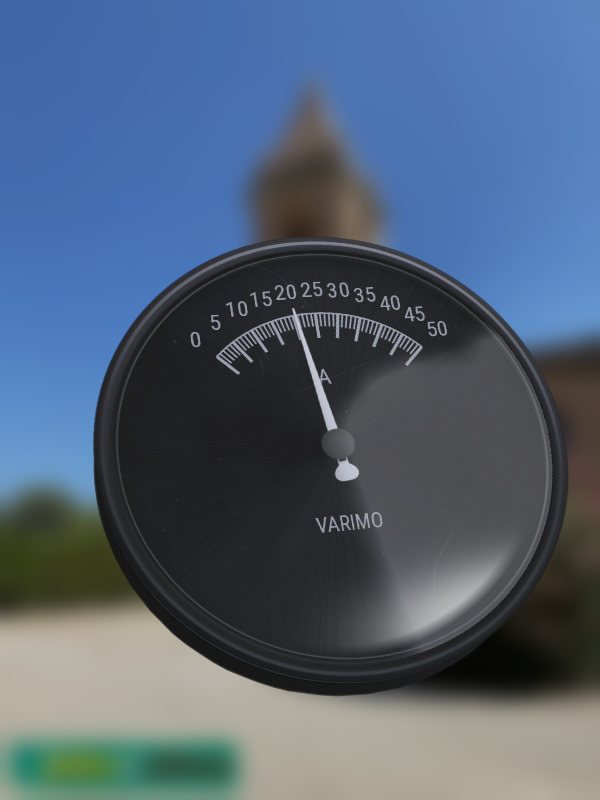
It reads 20; A
